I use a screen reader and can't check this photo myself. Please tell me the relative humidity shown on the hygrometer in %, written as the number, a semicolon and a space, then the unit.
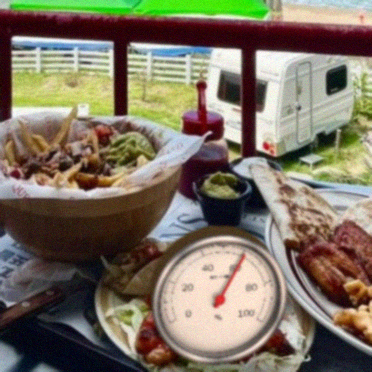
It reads 60; %
